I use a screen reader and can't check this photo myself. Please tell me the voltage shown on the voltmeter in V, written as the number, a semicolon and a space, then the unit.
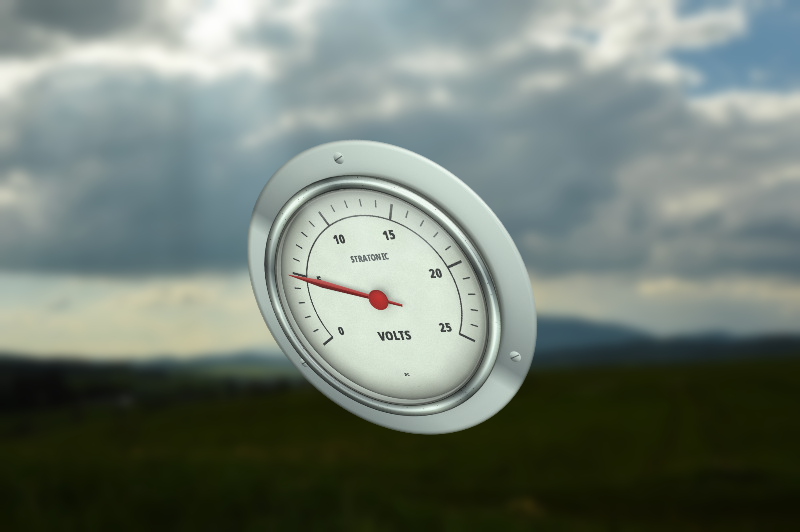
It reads 5; V
